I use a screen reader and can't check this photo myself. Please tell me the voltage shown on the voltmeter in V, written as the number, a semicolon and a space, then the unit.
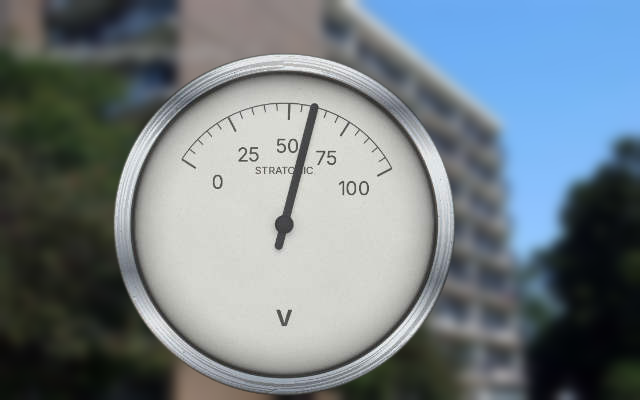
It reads 60; V
